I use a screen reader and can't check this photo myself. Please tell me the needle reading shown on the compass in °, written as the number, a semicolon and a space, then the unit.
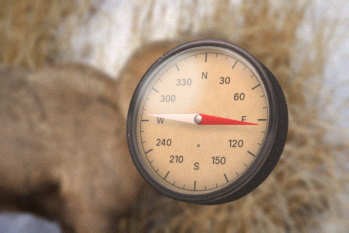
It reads 95; °
